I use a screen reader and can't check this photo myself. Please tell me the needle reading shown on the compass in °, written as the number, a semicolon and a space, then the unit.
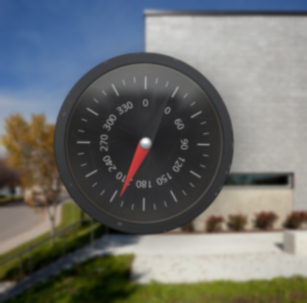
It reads 205; °
